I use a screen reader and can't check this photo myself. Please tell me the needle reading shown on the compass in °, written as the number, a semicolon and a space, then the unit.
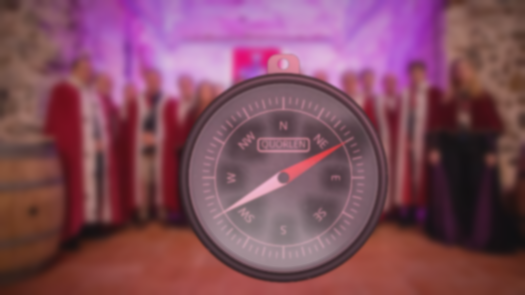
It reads 60; °
